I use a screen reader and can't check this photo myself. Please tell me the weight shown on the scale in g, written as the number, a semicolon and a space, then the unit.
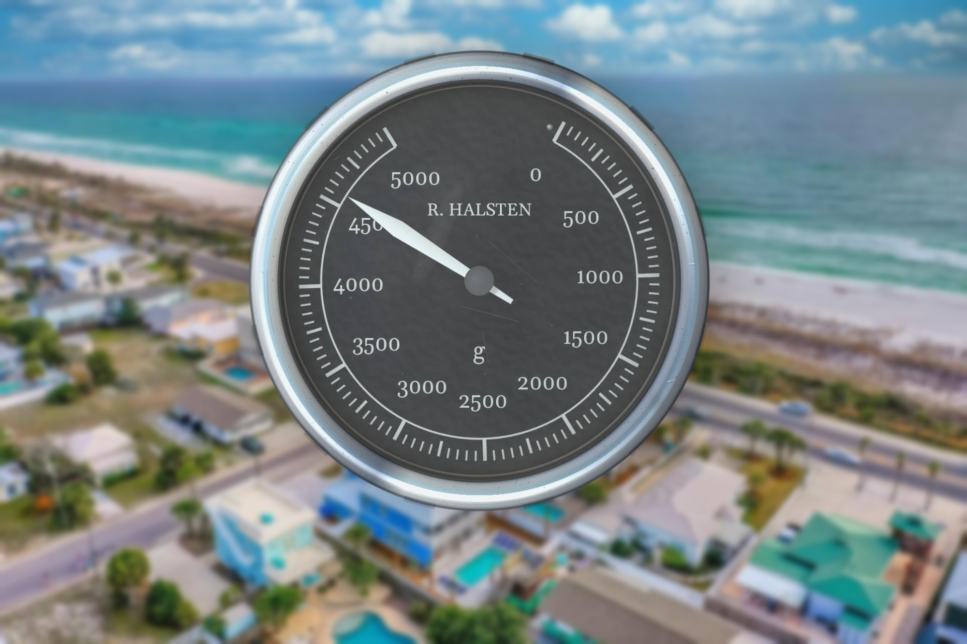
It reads 4575; g
